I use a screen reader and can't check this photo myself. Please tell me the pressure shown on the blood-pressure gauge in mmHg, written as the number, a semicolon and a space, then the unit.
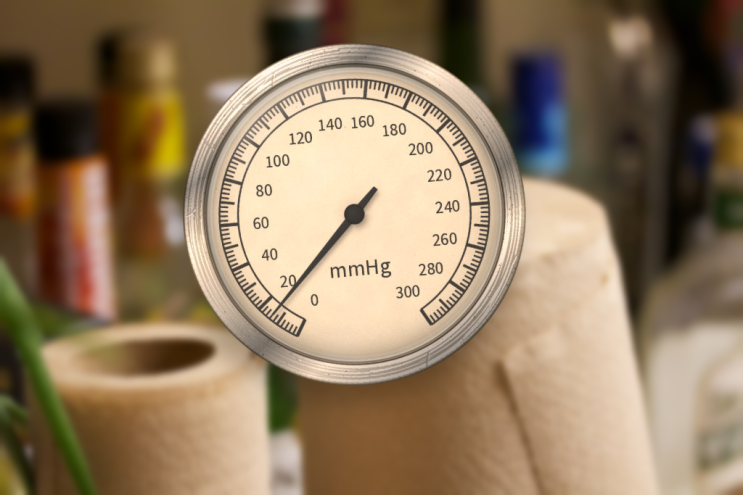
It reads 14; mmHg
